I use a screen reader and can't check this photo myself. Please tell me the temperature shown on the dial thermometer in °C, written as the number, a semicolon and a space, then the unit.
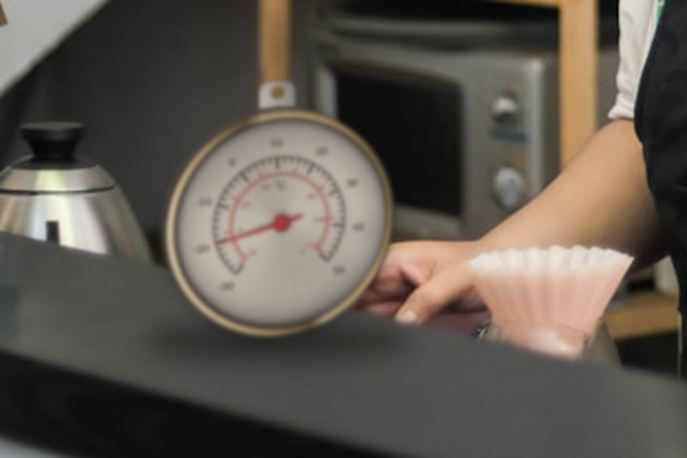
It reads -20; °C
